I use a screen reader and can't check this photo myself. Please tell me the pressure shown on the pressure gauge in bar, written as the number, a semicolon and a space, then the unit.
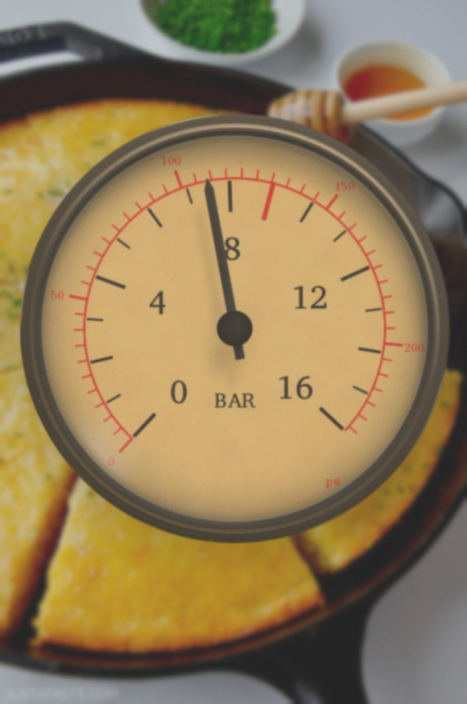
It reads 7.5; bar
